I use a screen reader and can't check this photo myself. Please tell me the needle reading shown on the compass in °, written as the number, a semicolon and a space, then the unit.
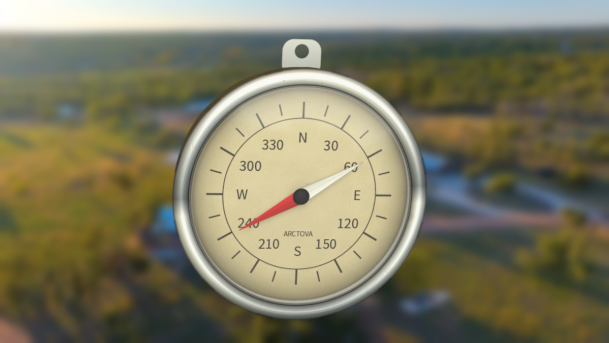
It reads 240; °
